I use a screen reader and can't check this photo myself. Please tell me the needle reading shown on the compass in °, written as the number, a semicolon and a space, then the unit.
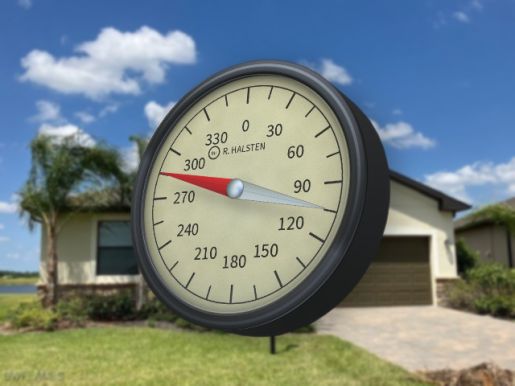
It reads 285; °
